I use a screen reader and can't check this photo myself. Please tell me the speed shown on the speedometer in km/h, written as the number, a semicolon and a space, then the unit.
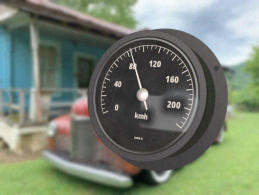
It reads 85; km/h
